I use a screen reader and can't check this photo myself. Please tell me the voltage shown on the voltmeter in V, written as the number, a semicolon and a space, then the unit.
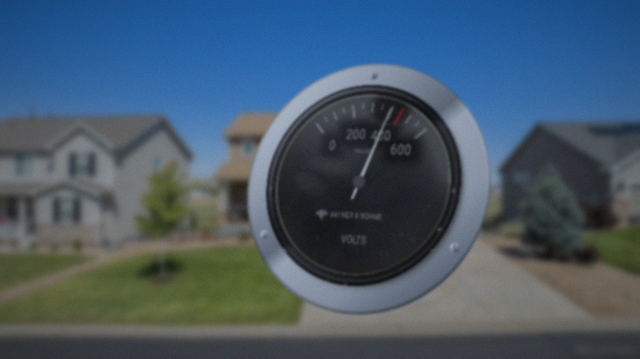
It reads 400; V
